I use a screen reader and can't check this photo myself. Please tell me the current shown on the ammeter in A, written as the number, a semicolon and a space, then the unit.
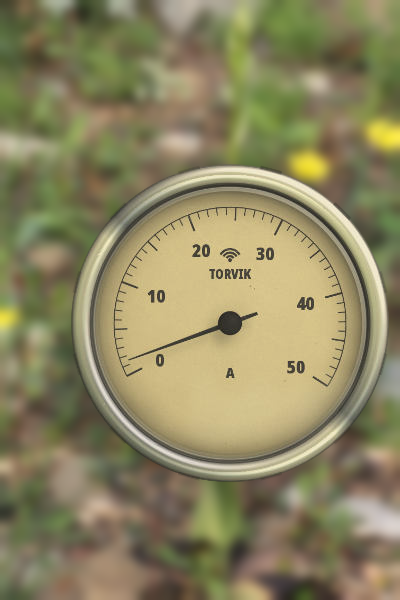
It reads 1.5; A
